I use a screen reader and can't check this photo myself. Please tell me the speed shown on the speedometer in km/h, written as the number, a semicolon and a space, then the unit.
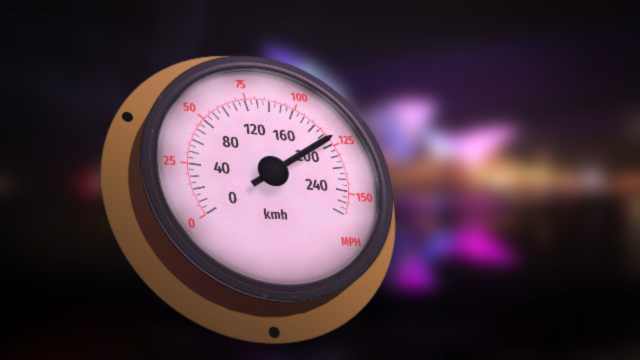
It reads 195; km/h
